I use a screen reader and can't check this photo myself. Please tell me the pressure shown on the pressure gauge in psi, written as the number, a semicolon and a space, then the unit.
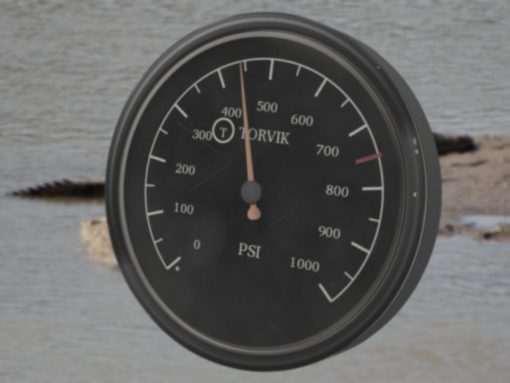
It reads 450; psi
